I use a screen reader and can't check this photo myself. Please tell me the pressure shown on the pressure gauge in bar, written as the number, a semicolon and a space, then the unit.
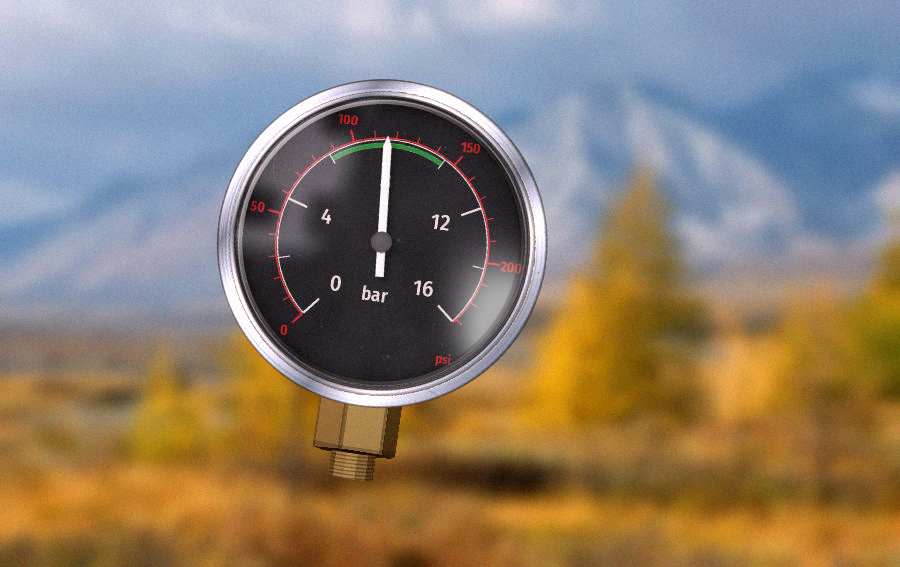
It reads 8; bar
